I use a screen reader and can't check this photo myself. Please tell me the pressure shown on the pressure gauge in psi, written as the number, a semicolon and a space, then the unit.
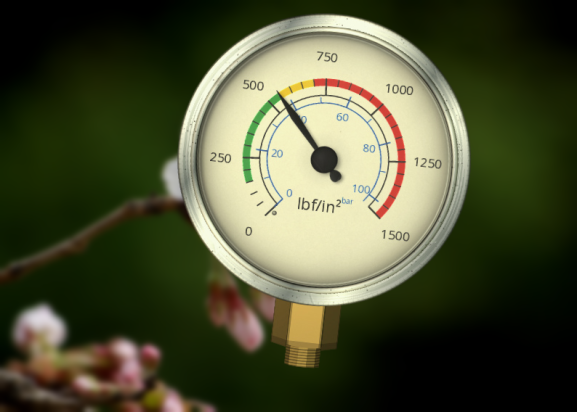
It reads 550; psi
